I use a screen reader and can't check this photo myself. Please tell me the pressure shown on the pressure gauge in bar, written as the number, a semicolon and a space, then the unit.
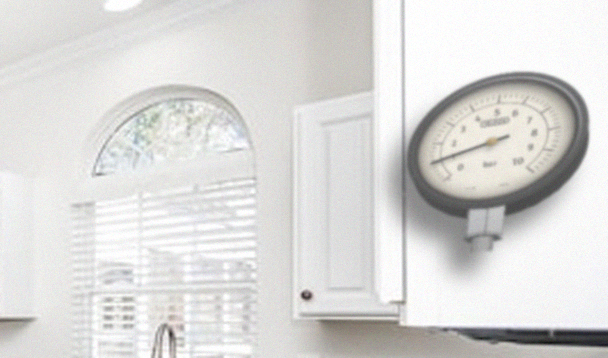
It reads 1; bar
